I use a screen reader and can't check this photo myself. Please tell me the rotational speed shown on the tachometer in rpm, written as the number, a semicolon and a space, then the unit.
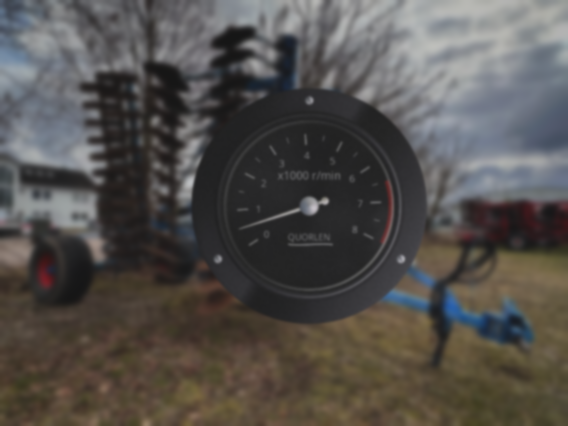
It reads 500; rpm
